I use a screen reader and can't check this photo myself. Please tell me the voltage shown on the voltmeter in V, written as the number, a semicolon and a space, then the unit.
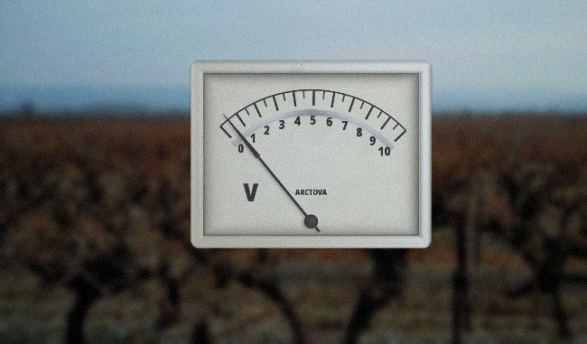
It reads 0.5; V
